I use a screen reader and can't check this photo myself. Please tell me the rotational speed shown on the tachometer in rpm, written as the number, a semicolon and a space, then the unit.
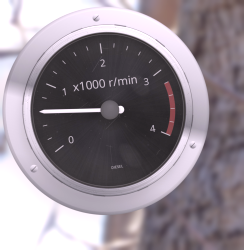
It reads 600; rpm
